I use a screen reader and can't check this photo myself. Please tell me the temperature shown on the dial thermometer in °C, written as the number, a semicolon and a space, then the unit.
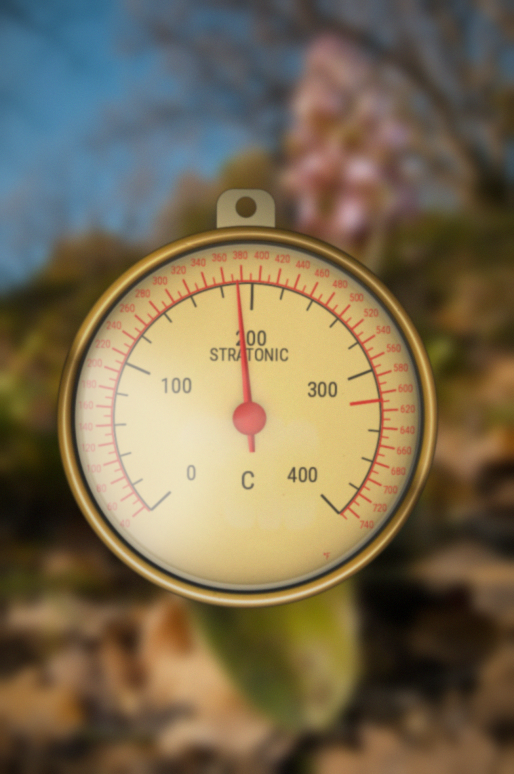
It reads 190; °C
